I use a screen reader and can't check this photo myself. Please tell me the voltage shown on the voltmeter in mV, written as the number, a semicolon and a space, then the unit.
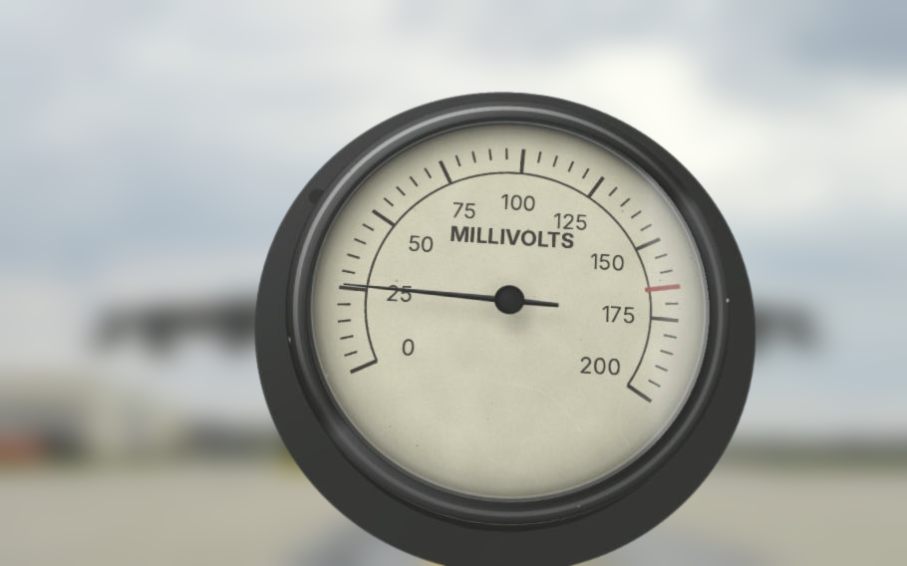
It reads 25; mV
